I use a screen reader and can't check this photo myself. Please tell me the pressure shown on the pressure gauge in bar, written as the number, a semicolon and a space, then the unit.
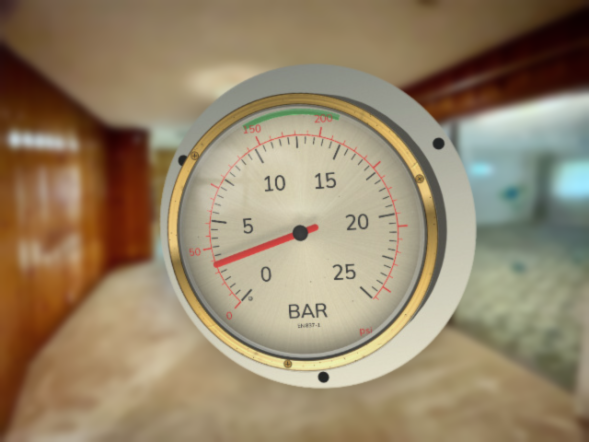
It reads 2.5; bar
